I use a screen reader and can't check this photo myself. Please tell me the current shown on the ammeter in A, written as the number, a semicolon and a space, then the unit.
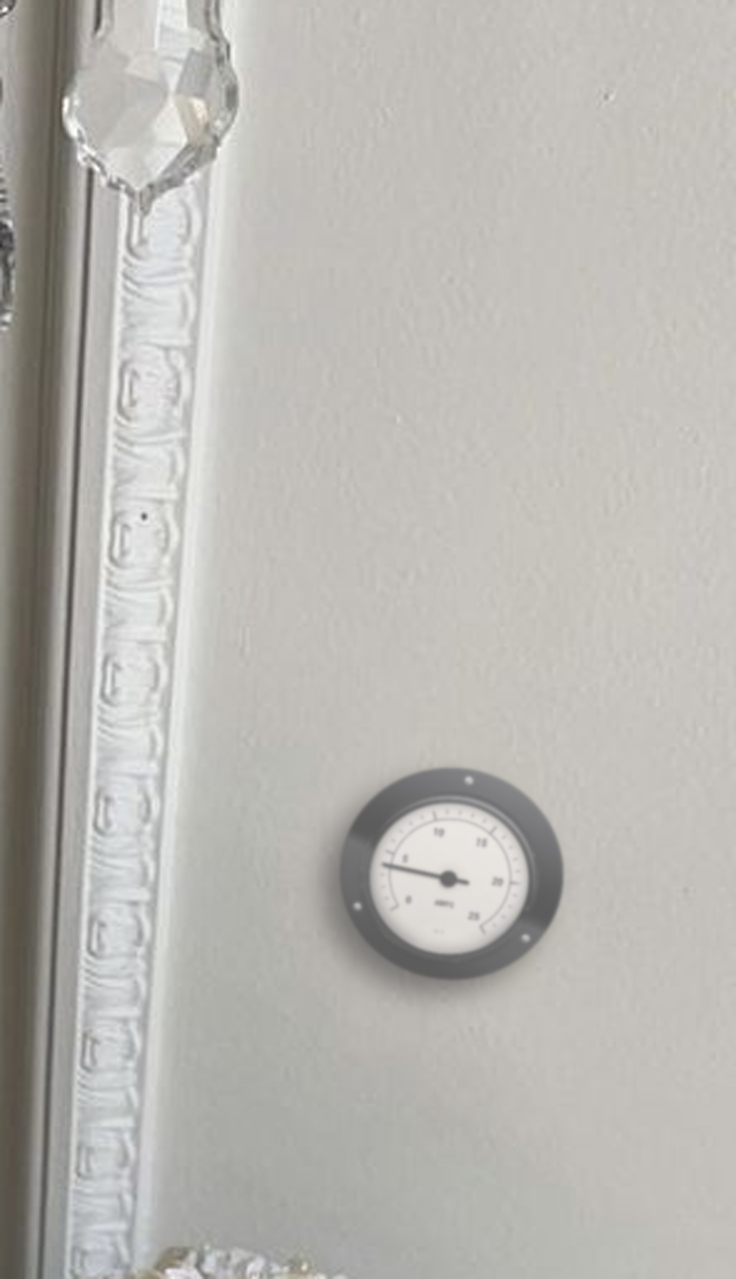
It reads 4; A
